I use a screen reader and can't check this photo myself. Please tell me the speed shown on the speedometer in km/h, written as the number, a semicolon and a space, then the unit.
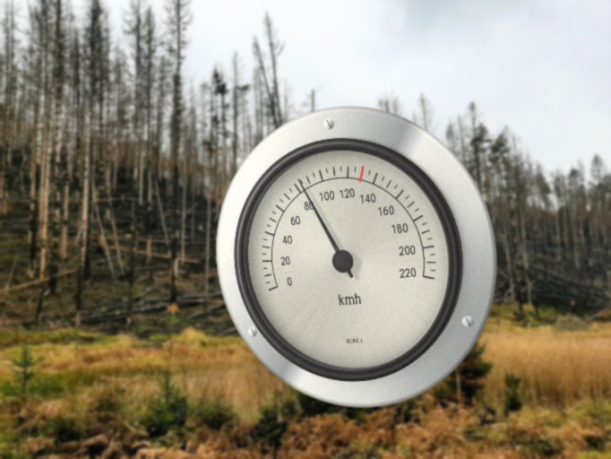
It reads 85; km/h
